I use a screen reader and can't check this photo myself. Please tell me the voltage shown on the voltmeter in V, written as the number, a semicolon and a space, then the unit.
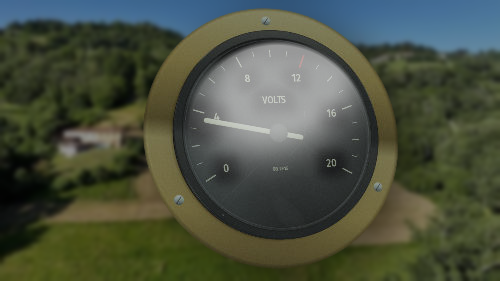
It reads 3.5; V
